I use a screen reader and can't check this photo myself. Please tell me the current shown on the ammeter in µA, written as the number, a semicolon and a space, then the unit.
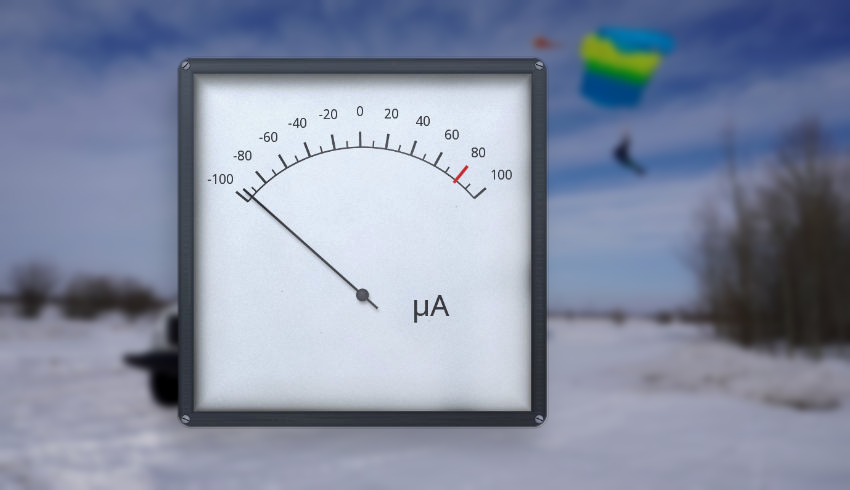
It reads -95; µA
